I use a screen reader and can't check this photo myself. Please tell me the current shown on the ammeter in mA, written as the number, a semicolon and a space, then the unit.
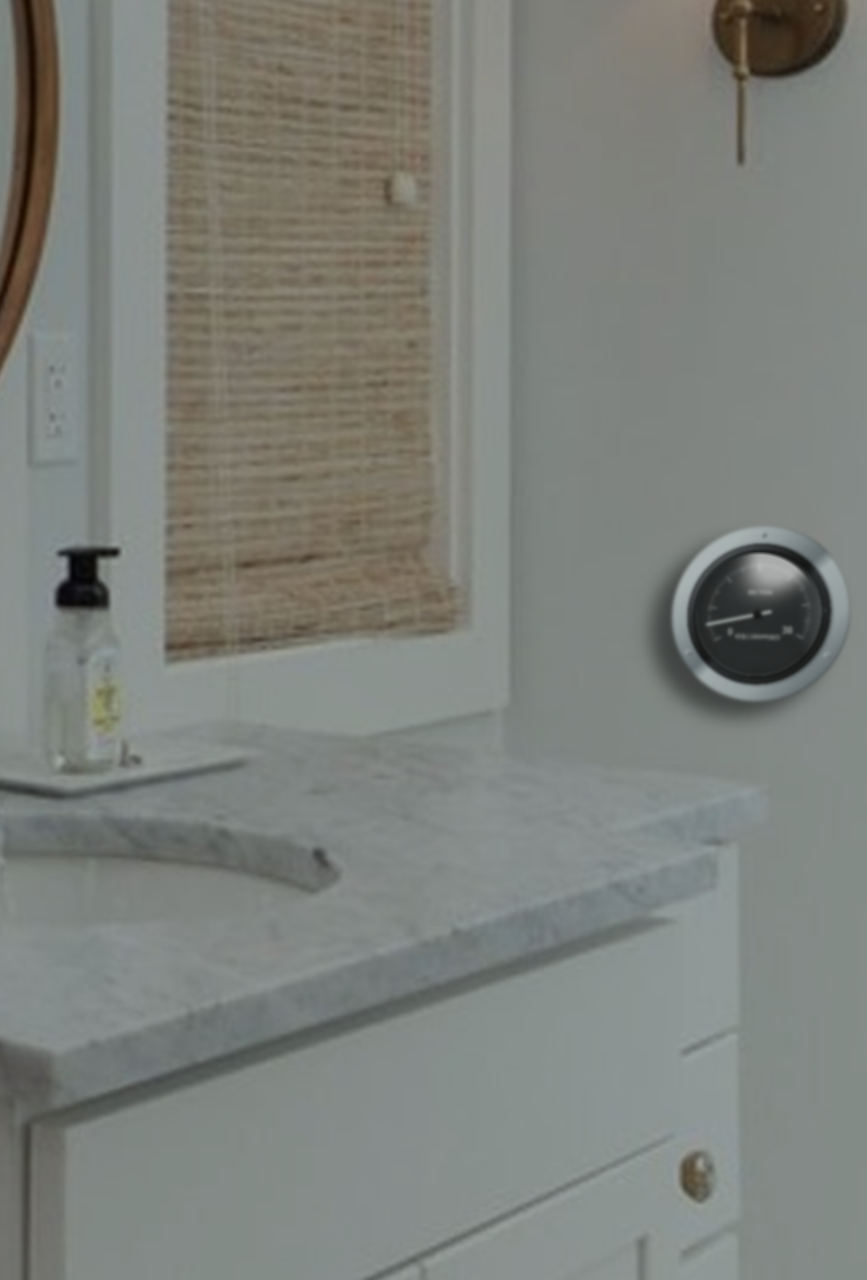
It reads 2.5; mA
